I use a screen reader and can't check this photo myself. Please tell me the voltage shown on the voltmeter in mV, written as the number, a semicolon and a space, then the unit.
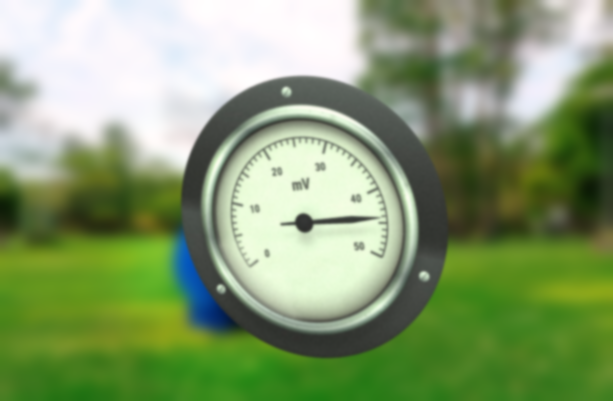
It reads 44; mV
